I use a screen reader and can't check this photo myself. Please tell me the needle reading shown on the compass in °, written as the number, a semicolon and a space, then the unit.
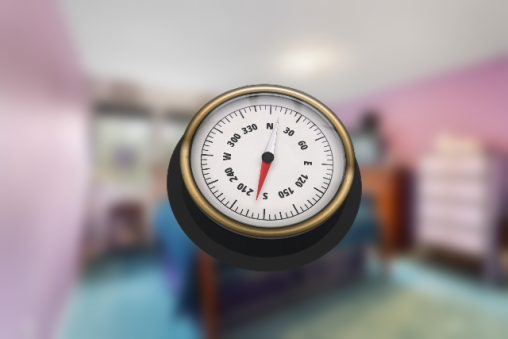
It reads 190; °
